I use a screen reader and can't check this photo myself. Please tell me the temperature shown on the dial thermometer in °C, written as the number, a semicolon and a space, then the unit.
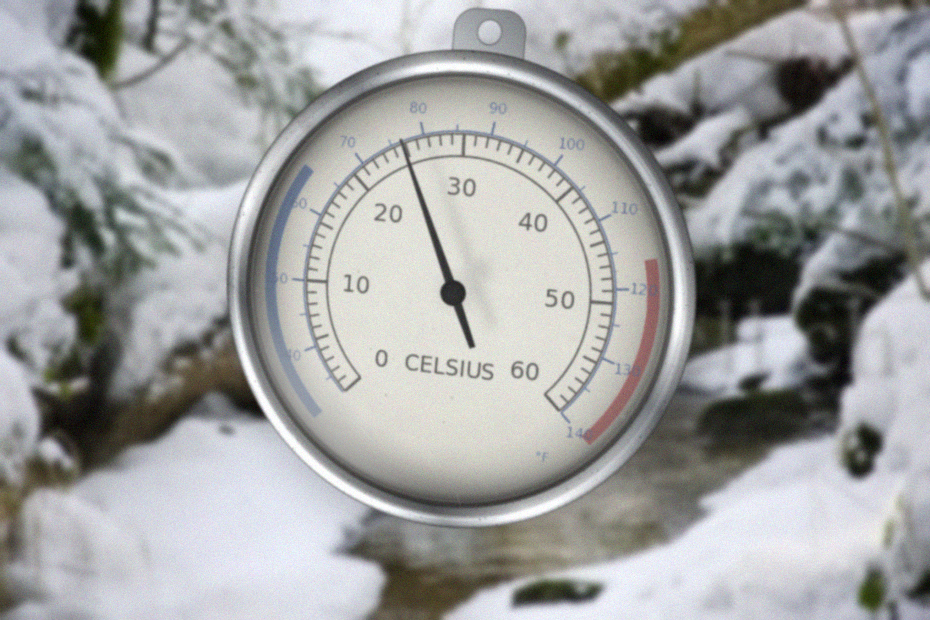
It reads 25; °C
